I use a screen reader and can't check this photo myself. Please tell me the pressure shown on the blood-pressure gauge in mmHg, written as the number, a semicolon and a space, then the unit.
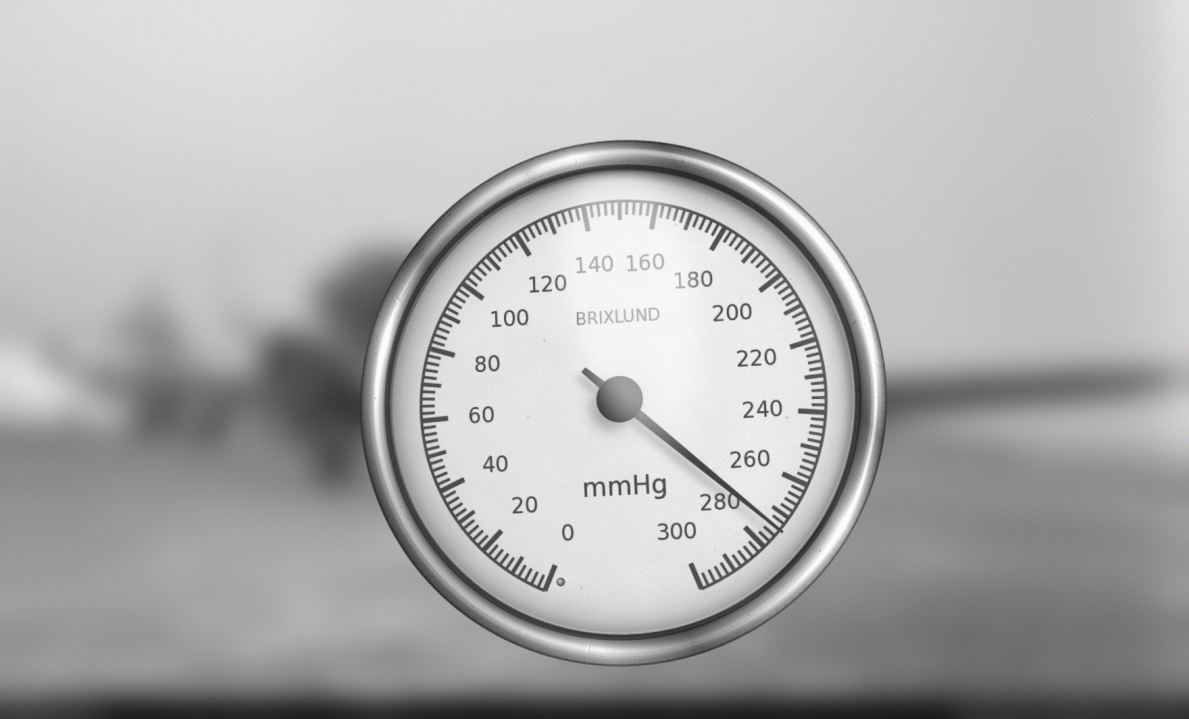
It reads 274; mmHg
